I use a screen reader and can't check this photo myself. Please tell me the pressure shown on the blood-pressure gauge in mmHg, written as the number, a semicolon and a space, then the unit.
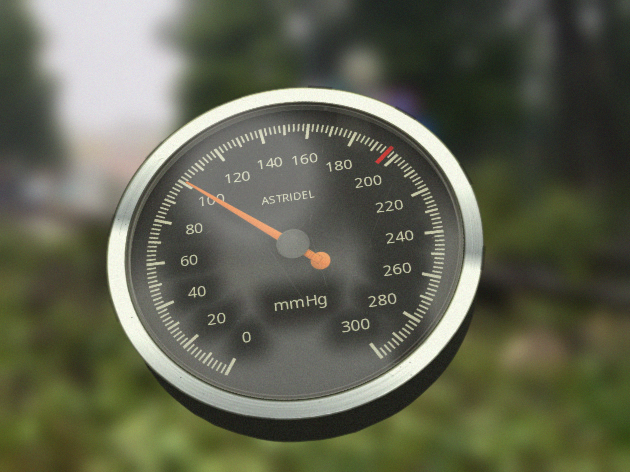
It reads 100; mmHg
